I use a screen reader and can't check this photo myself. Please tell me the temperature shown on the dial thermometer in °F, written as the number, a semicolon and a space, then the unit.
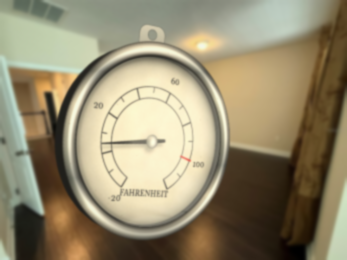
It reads 5; °F
